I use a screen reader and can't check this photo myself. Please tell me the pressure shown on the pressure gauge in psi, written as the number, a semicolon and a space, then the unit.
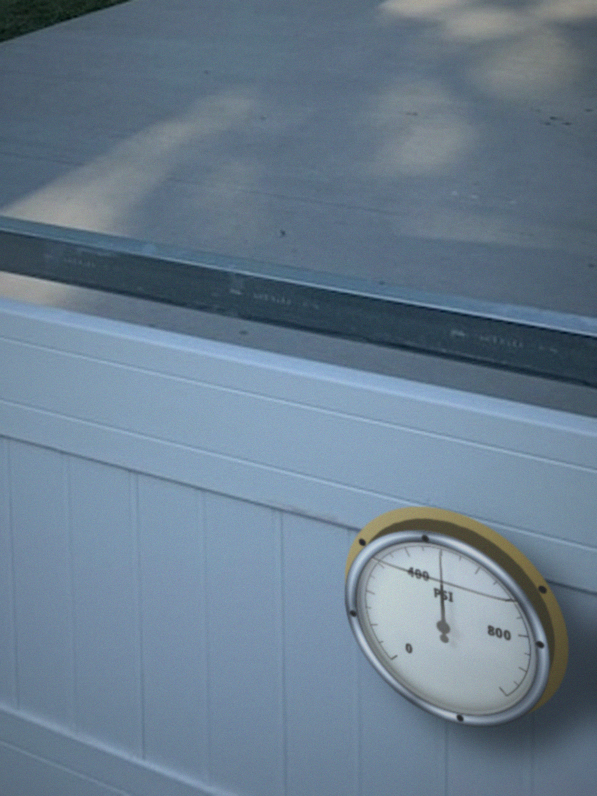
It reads 500; psi
